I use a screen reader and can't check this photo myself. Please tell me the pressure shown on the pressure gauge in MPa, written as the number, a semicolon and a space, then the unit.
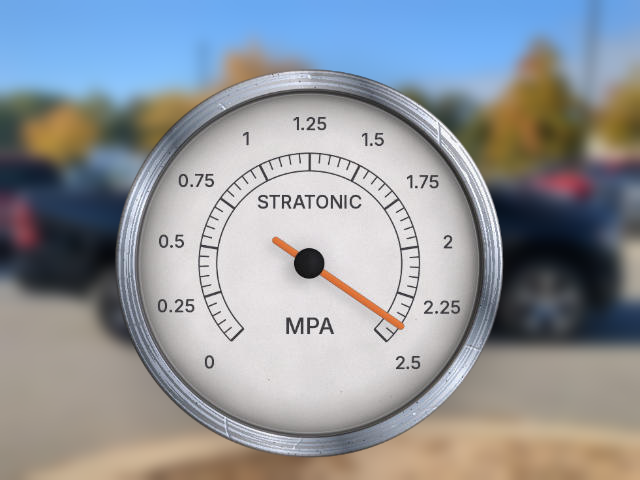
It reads 2.4; MPa
